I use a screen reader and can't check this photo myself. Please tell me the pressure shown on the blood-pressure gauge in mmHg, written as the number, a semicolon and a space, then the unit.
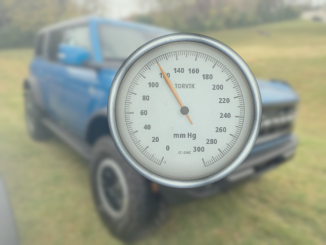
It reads 120; mmHg
